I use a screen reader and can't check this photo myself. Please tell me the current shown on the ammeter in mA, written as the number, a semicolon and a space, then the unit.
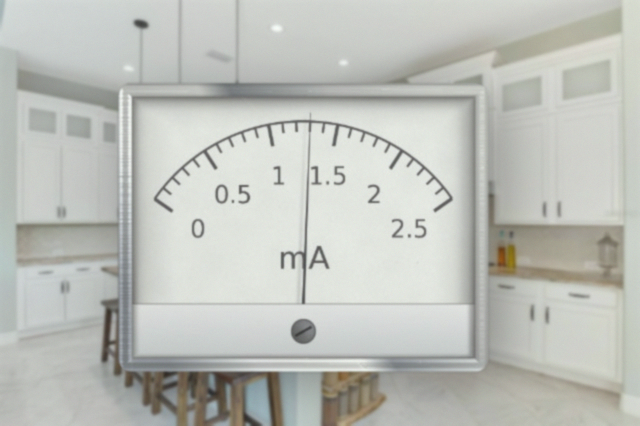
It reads 1.3; mA
